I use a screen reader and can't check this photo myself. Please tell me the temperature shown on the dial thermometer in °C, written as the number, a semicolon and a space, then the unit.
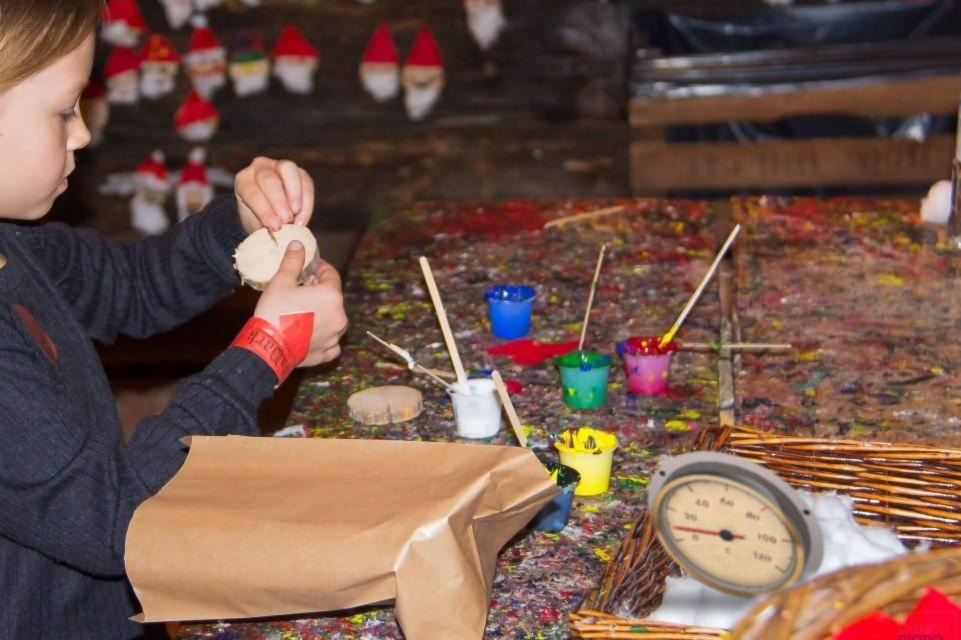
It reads 10; °C
